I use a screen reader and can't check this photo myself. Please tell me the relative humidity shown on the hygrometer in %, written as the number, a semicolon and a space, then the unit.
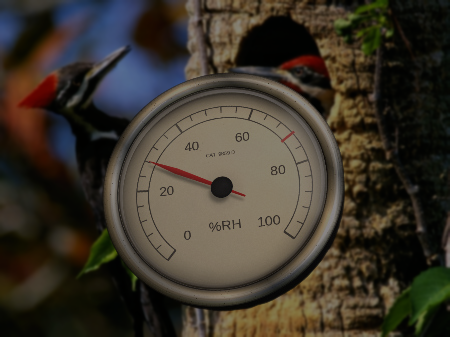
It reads 28; %
